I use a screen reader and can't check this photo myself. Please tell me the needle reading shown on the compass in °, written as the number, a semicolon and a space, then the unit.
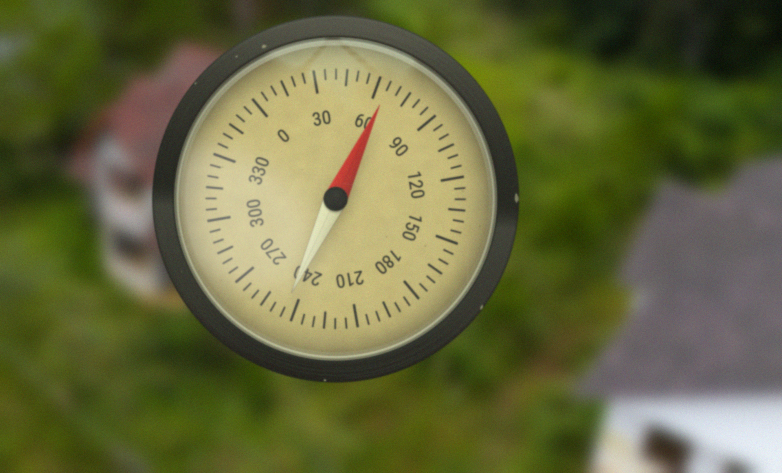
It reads 65; °
